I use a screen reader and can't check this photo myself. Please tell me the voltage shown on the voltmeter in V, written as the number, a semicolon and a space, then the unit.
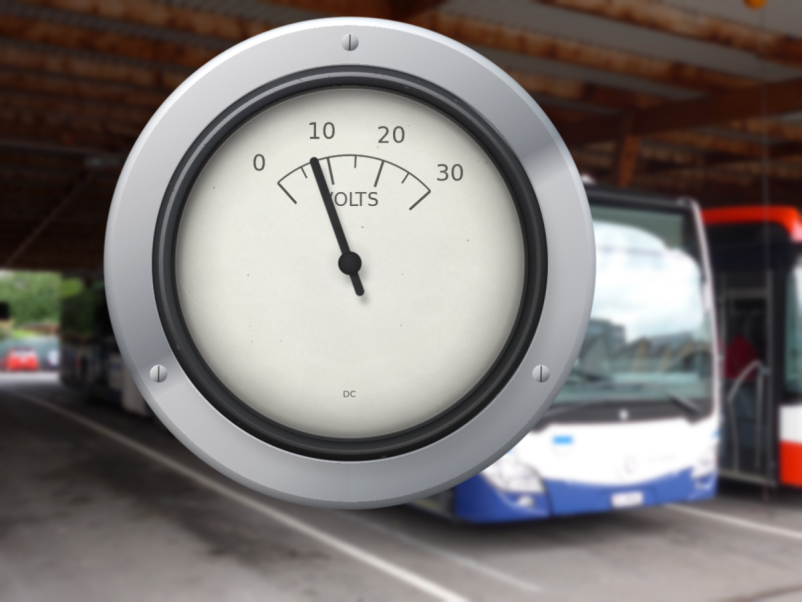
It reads 7.5; V
